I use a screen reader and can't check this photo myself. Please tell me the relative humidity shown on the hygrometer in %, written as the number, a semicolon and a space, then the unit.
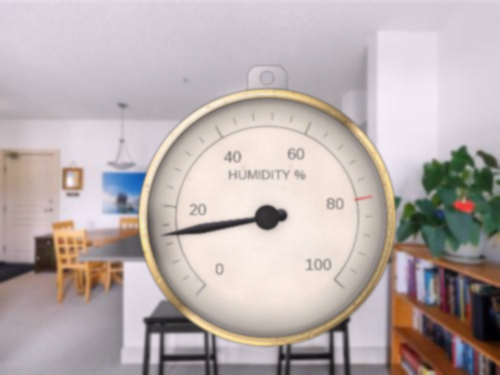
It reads 14; %
